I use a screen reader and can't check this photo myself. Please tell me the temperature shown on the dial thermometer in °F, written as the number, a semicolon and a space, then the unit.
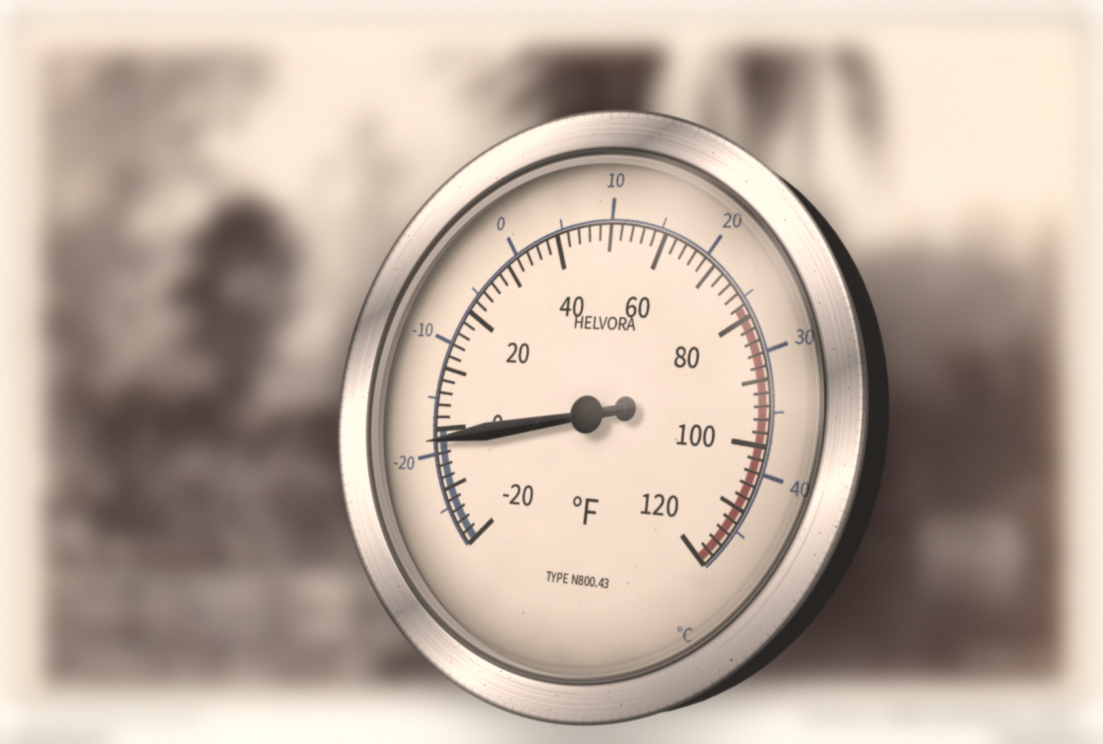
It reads -2; °F
